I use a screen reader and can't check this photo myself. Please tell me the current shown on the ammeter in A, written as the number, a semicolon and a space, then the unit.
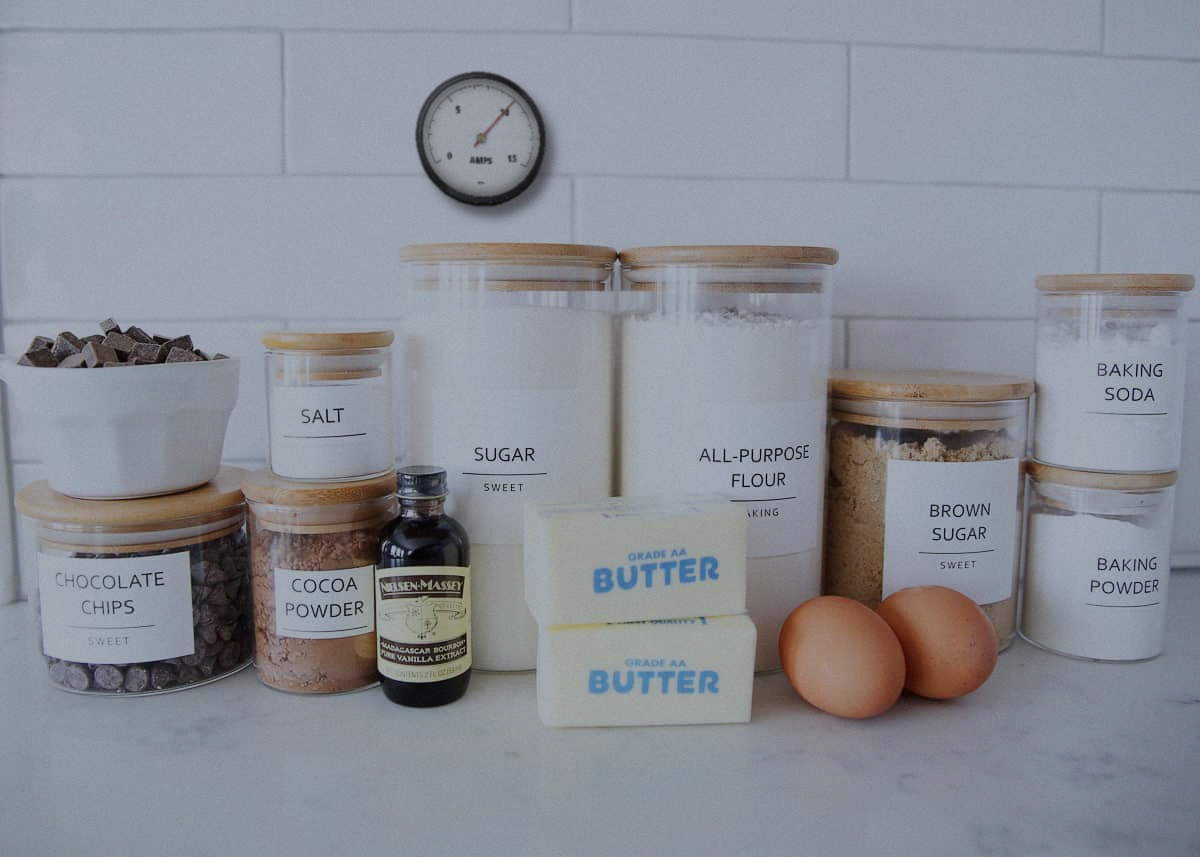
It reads 10; A
